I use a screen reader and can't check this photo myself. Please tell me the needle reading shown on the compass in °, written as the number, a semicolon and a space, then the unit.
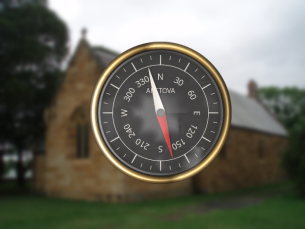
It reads 165; °
